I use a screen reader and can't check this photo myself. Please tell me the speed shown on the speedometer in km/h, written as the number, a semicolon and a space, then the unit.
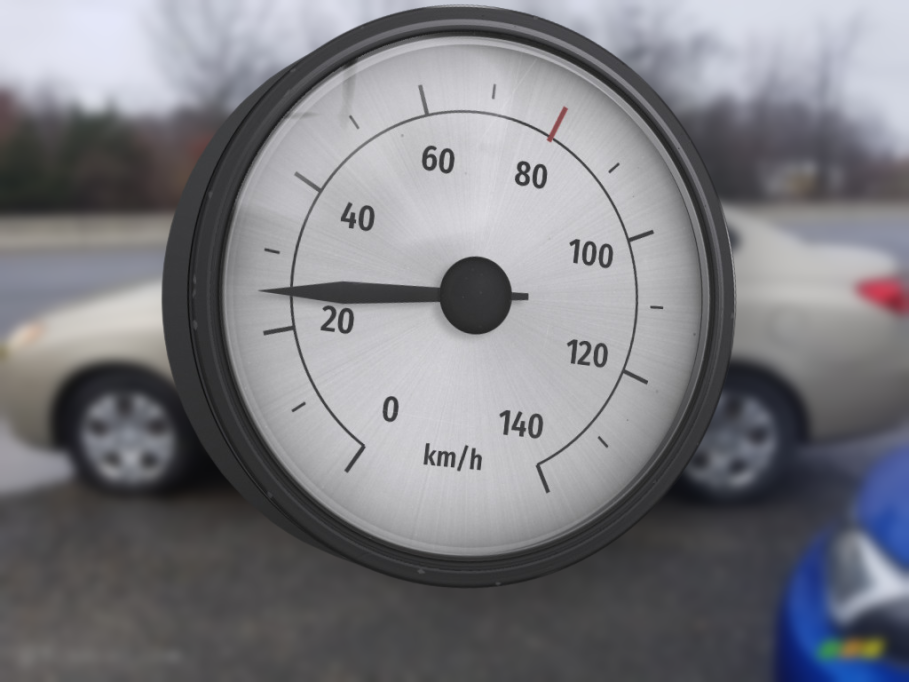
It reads 25; km/h
